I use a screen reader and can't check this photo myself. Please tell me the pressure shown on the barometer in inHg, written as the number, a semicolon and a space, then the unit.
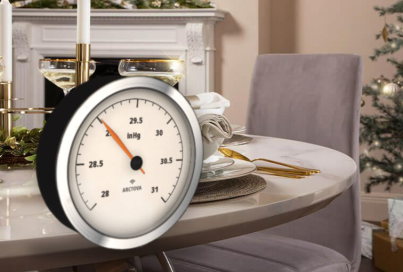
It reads 29; inHg
